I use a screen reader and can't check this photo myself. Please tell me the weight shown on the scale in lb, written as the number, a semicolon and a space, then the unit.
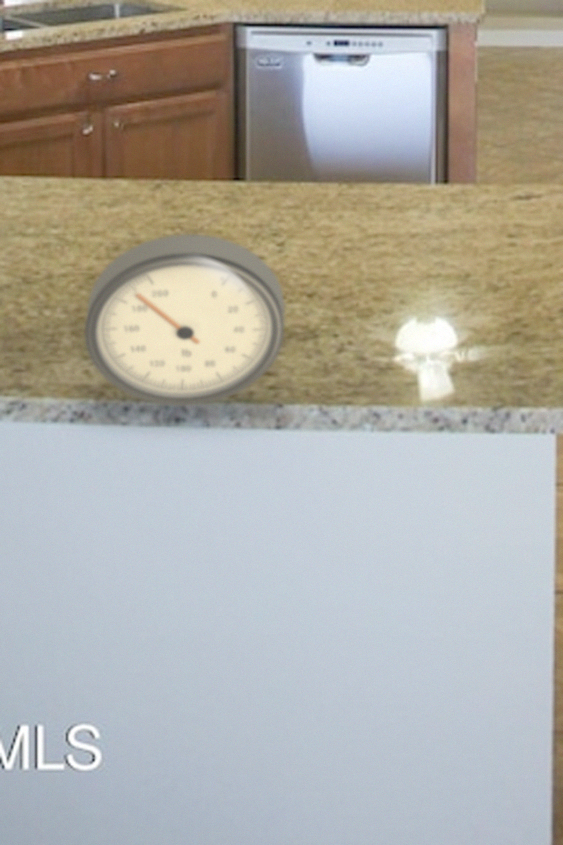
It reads 190; lb
